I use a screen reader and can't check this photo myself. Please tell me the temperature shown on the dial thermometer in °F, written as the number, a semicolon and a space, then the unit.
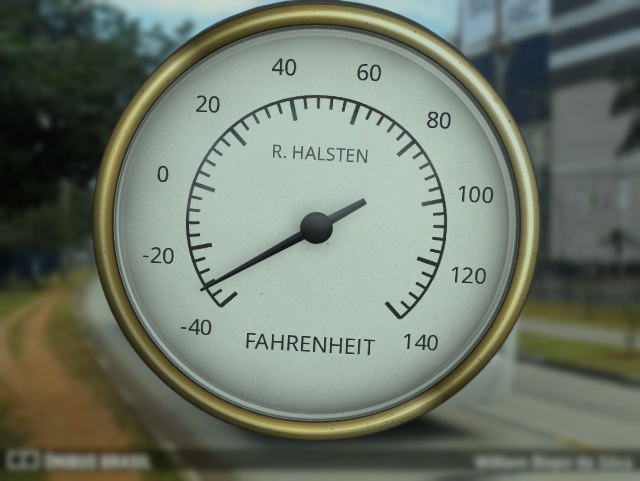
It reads -32; °F
